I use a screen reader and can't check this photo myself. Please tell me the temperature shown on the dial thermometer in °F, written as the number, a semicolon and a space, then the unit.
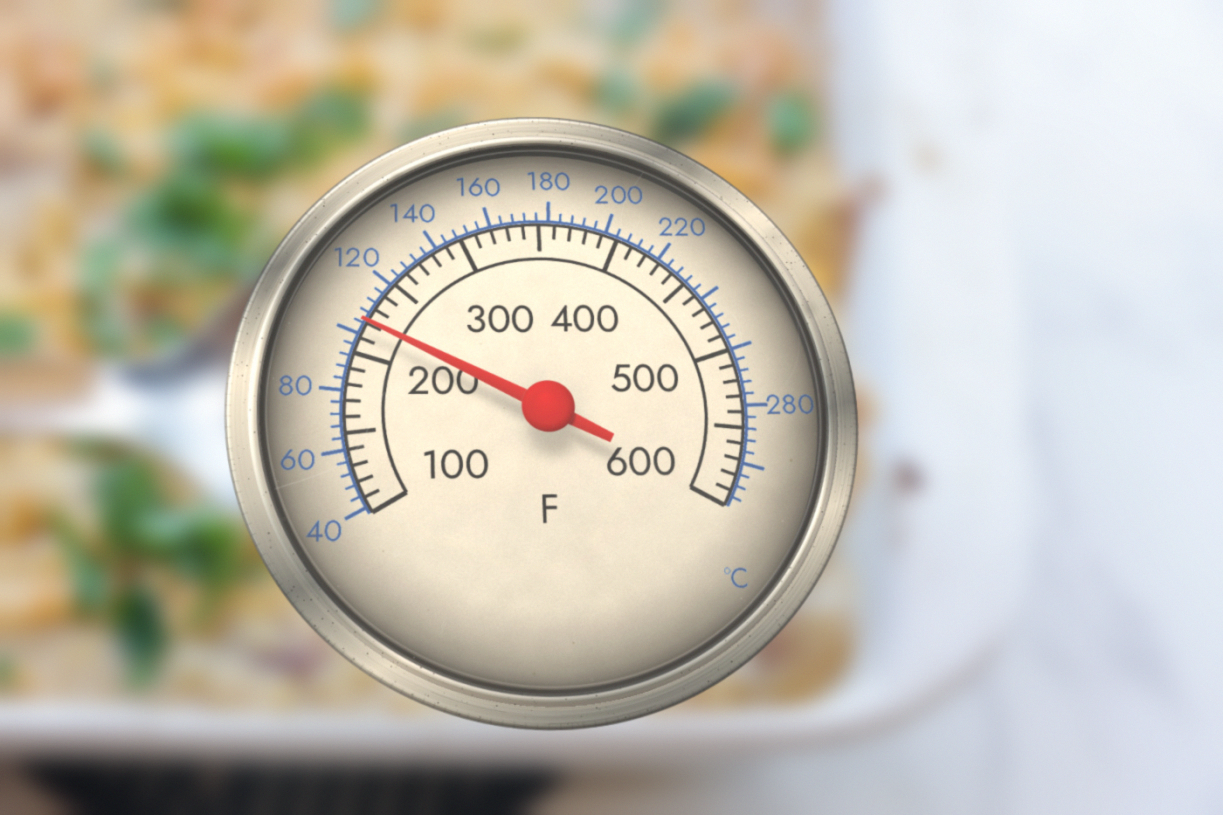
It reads 220; °F
